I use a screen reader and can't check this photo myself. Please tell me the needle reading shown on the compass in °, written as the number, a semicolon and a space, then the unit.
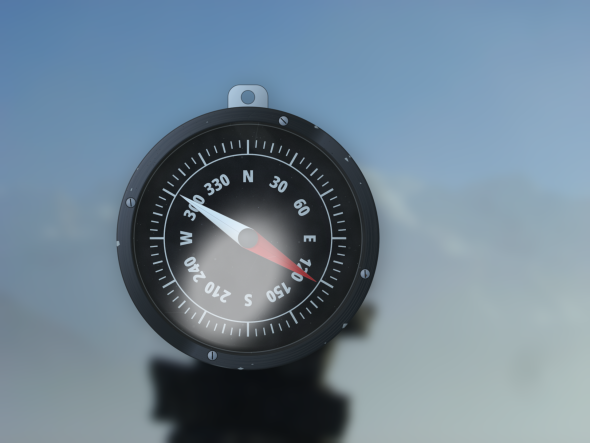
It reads 122.5; °
